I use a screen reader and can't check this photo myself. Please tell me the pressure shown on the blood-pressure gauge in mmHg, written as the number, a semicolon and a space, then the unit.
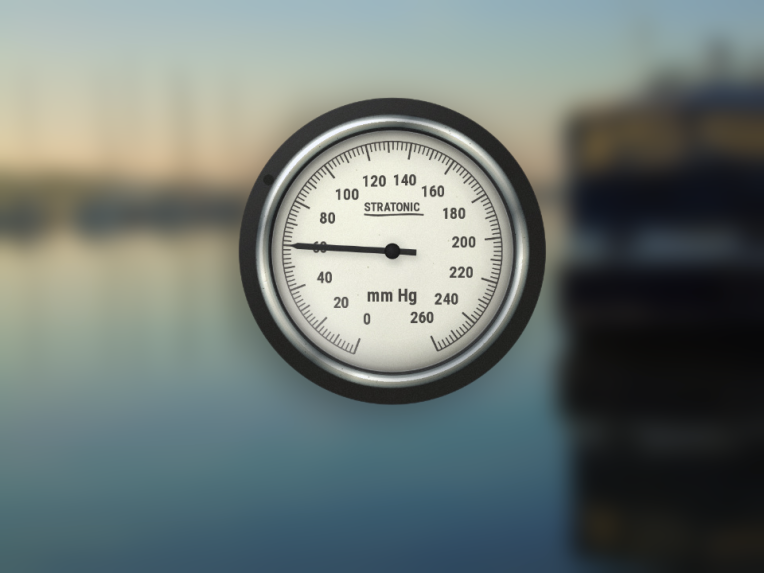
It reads 60; mmHg
